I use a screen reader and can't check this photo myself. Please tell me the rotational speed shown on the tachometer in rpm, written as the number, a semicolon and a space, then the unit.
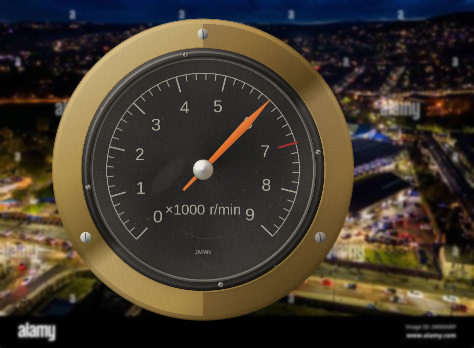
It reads 6000; rpm
